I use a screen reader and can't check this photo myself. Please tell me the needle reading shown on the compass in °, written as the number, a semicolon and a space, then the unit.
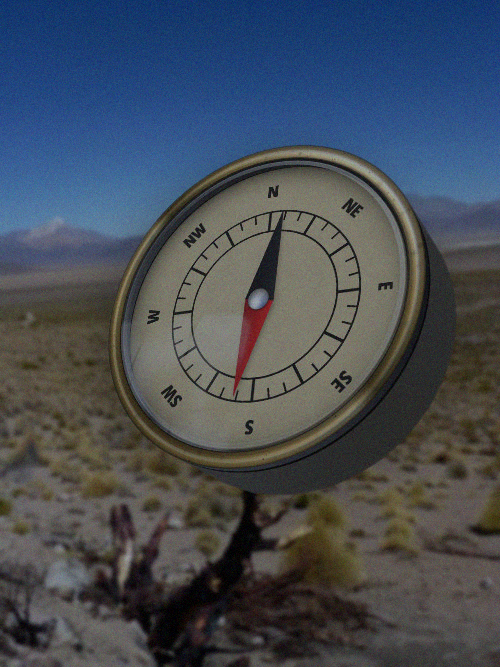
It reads 190; °
